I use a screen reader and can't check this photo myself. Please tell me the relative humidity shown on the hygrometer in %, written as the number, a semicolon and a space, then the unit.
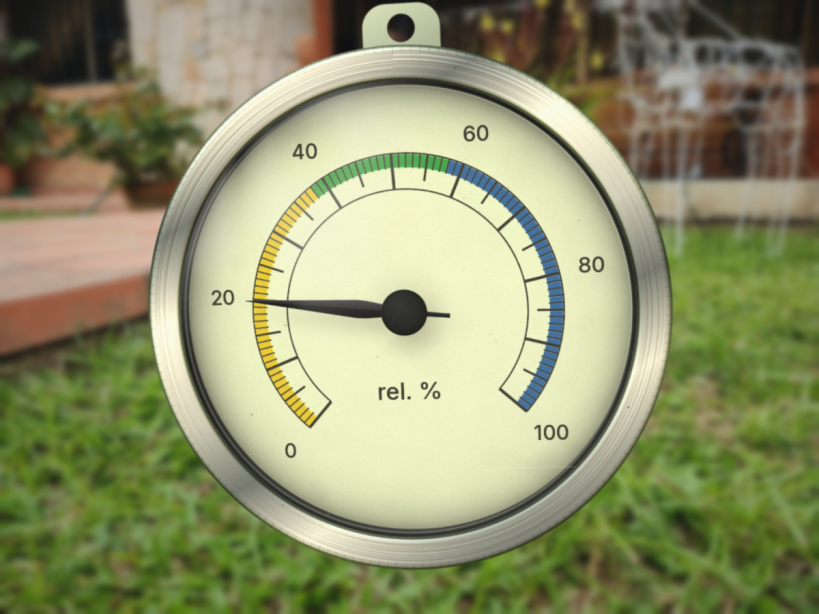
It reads 20; %
